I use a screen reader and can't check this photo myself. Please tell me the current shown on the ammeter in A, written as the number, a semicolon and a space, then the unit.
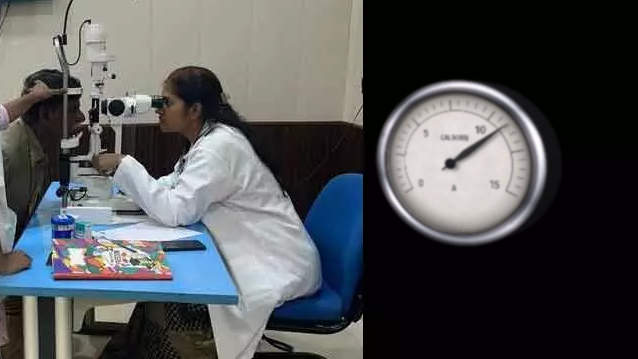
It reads 11; A
